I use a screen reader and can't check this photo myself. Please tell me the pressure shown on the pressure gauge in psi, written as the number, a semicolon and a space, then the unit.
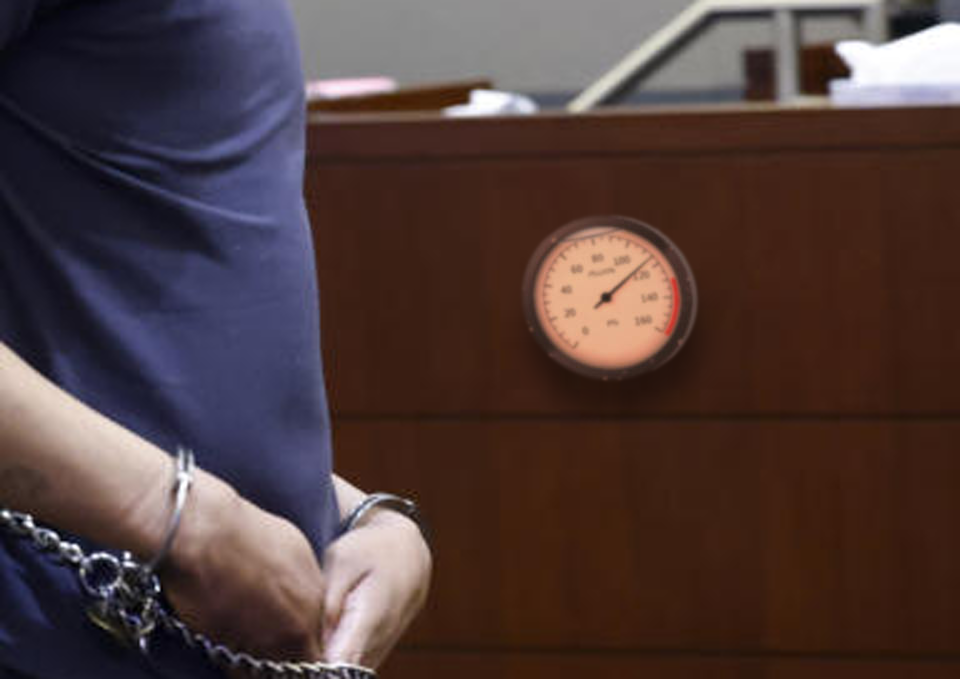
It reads 115; psi
